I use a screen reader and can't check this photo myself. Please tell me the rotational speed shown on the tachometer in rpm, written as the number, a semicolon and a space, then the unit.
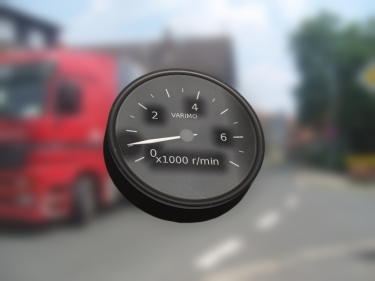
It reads 500; rpm
